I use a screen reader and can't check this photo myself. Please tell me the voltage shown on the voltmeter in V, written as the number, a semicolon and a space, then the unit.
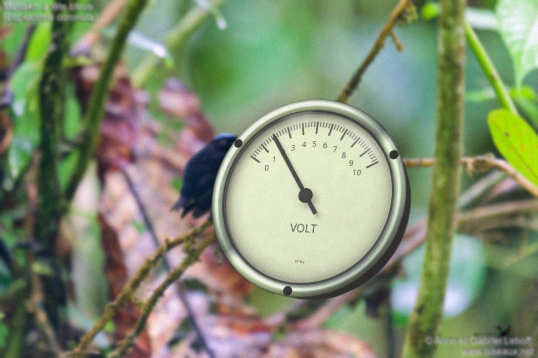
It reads 2; V
